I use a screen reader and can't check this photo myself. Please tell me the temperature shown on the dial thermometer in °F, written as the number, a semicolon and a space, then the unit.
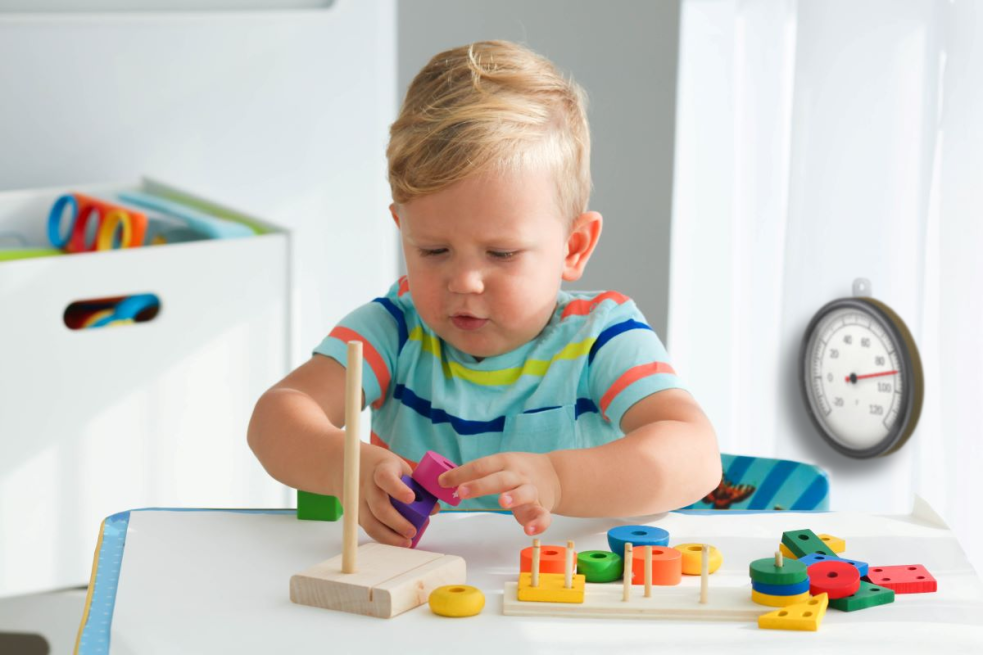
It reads 90; °F
